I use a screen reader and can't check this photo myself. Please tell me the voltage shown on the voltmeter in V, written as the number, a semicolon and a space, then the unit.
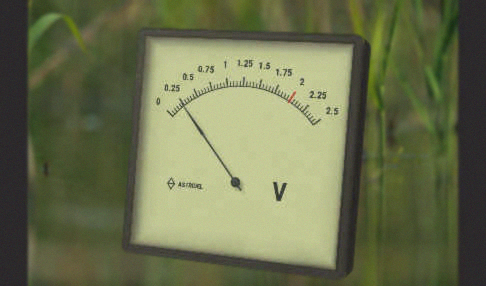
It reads 0.25; V
